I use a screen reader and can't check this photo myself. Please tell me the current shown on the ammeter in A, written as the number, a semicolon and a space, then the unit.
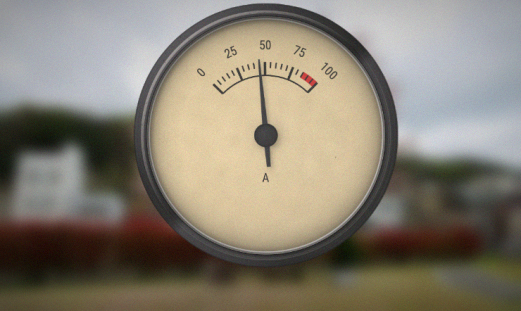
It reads 45; A
